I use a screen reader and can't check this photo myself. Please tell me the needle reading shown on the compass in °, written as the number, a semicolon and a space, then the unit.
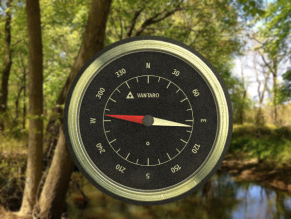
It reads 277.5; °
